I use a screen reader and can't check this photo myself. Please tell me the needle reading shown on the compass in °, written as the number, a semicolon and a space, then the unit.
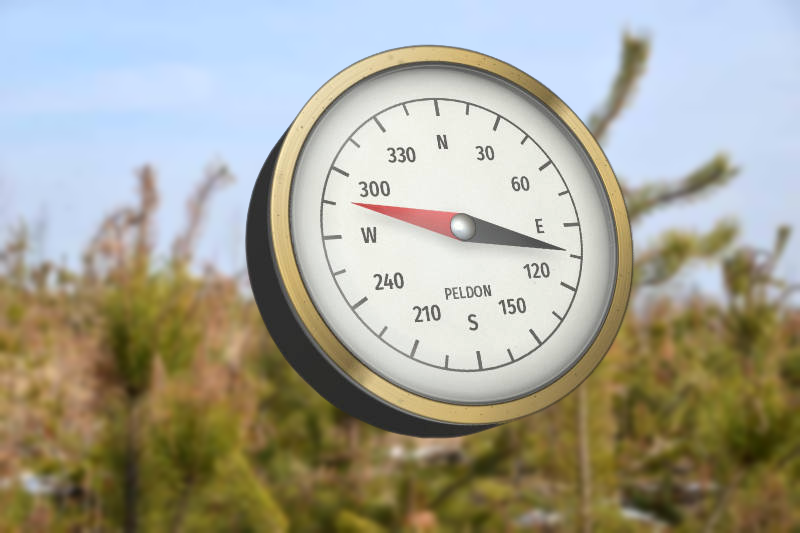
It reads 285; °
